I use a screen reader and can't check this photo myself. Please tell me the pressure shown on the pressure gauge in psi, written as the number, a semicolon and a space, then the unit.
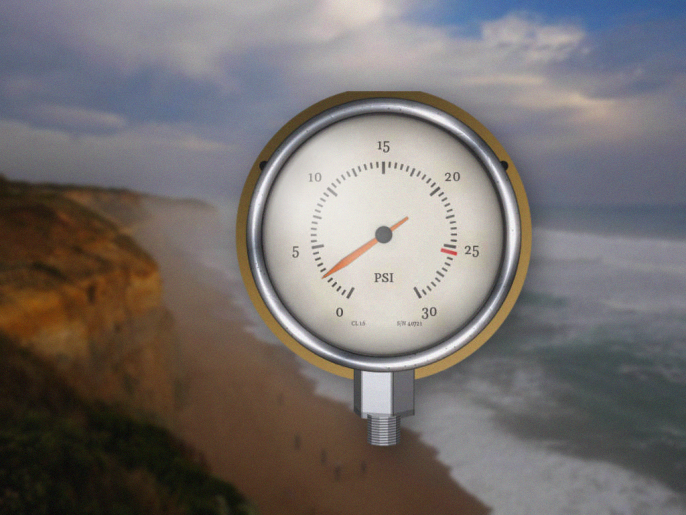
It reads 2.5; psi
